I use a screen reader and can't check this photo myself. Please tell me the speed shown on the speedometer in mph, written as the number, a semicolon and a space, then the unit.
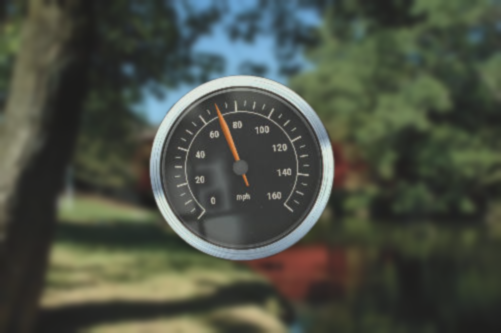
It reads 70; mph
